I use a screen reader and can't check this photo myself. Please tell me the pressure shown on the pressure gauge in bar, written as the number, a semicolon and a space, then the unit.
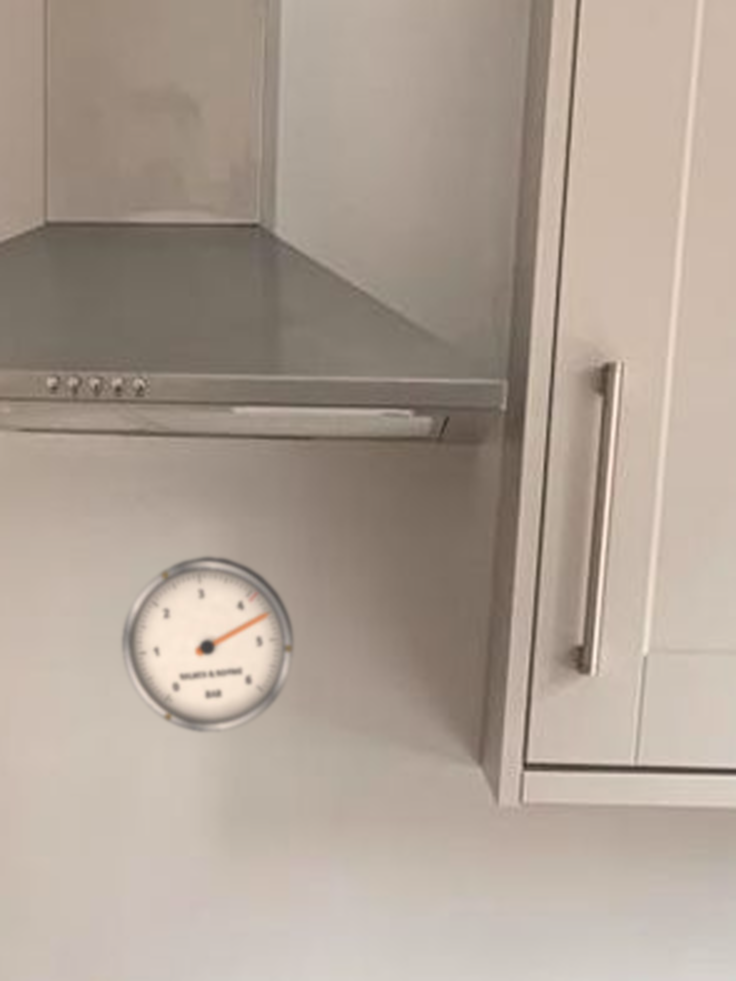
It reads 4.5; bar
